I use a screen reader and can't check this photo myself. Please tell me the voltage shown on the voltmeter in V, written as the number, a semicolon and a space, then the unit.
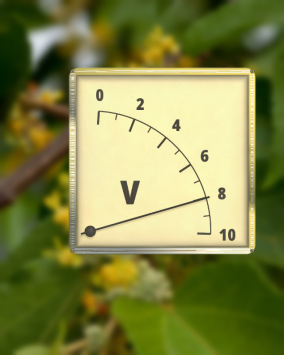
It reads 8; V
